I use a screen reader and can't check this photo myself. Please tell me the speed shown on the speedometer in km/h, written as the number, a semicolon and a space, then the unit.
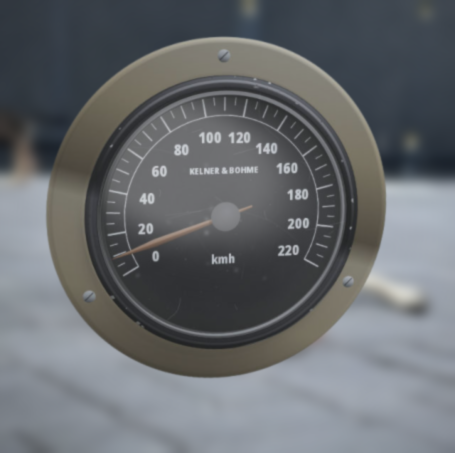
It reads 10; km/h
